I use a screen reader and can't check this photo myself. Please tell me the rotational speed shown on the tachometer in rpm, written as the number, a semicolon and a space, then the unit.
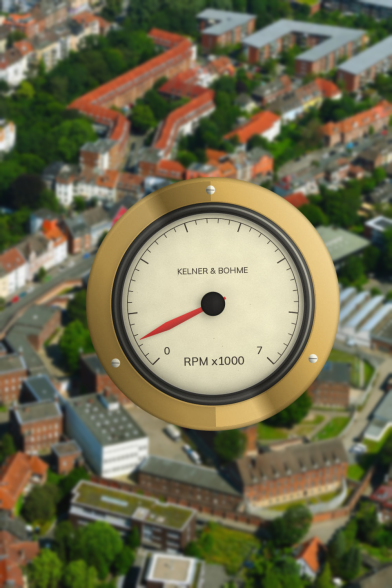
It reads 500; rpm
